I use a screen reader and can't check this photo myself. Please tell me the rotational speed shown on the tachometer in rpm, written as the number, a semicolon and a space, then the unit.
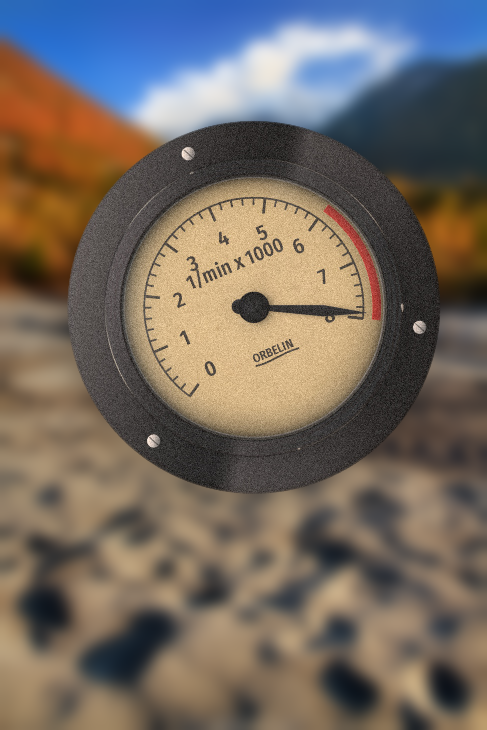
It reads 7900; rpm
